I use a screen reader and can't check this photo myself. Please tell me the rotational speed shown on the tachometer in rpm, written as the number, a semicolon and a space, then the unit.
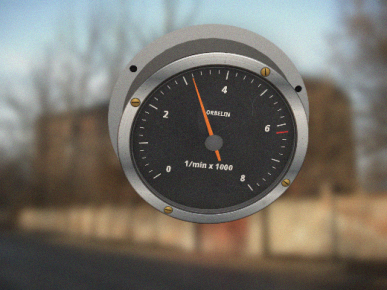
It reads 3200; rpm
